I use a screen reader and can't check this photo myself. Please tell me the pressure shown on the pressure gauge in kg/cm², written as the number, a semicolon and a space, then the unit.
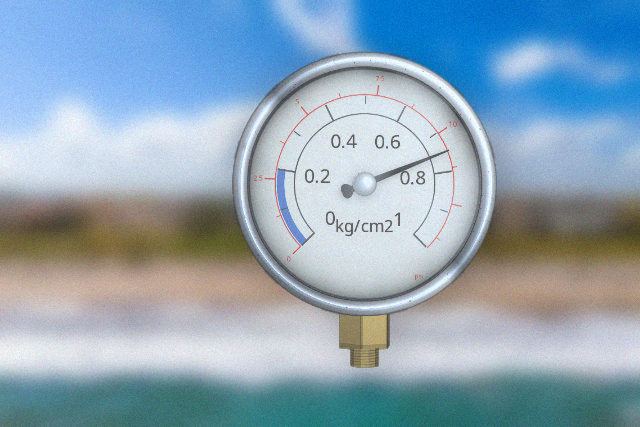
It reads 0.75; kg/cm²
